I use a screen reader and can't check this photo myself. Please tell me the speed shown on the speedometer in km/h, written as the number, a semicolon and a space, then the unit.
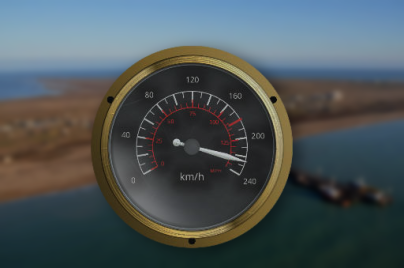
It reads 225; km/h
